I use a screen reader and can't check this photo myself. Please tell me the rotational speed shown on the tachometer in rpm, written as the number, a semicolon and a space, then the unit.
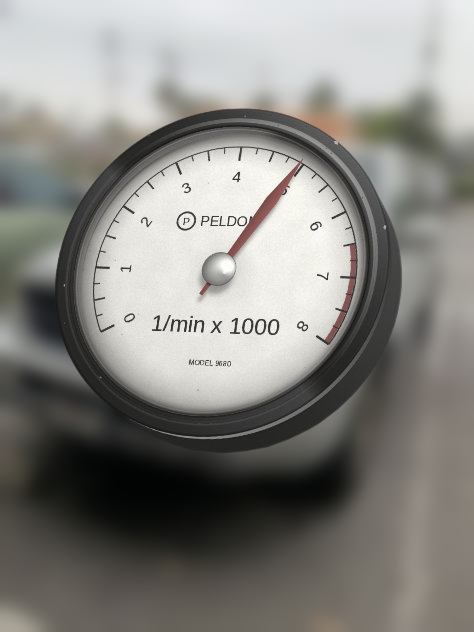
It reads 5000; rpm
